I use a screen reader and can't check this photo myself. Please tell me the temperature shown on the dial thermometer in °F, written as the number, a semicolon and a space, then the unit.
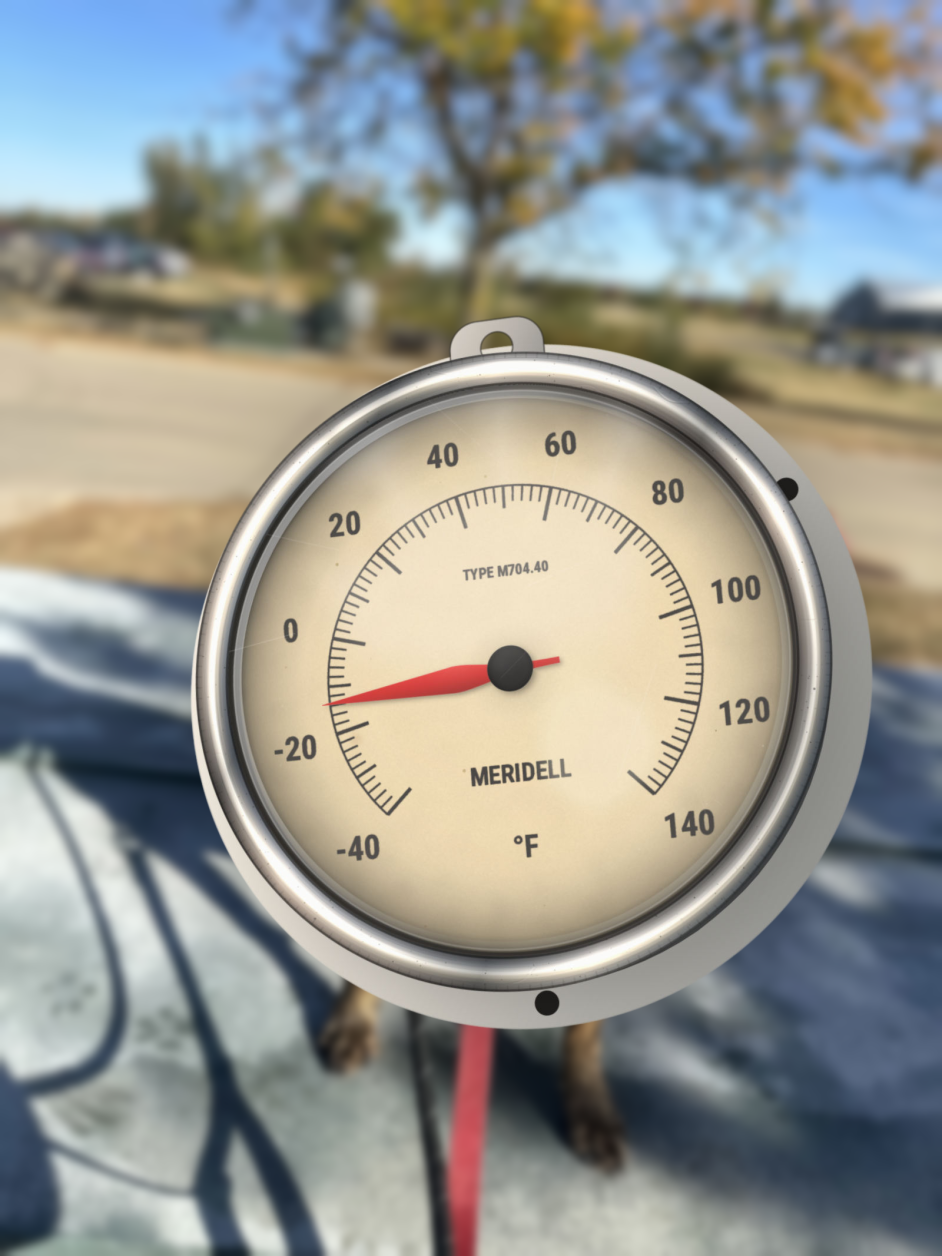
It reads -14; °F
